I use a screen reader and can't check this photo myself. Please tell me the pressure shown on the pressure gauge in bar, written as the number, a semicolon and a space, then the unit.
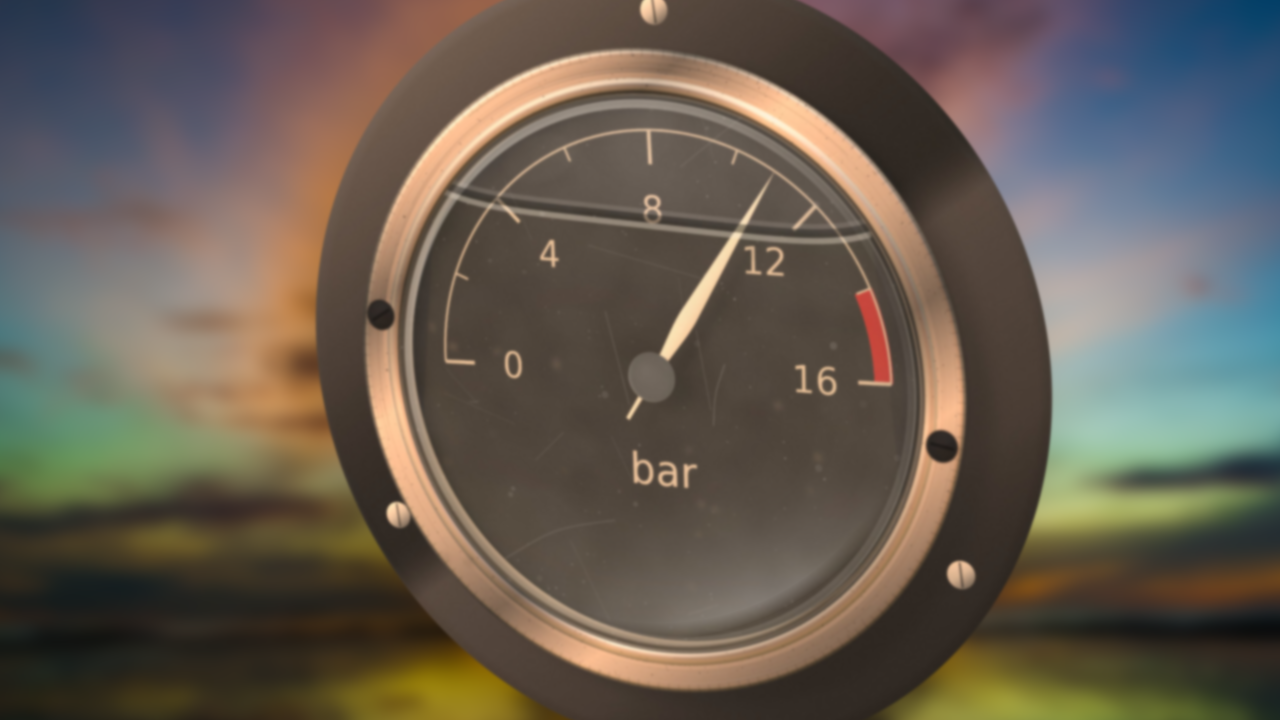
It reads 11; bar
